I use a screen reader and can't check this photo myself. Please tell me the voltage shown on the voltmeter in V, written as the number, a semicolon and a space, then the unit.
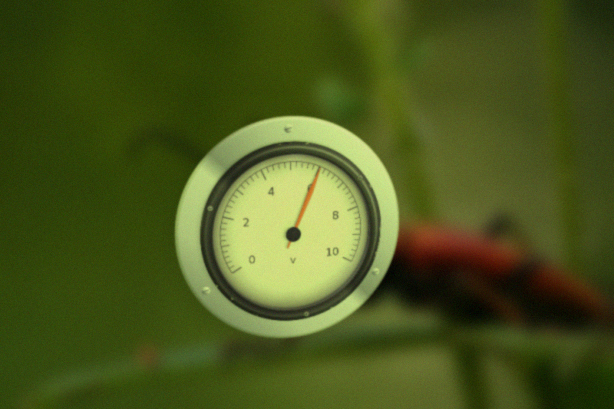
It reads 6; V
